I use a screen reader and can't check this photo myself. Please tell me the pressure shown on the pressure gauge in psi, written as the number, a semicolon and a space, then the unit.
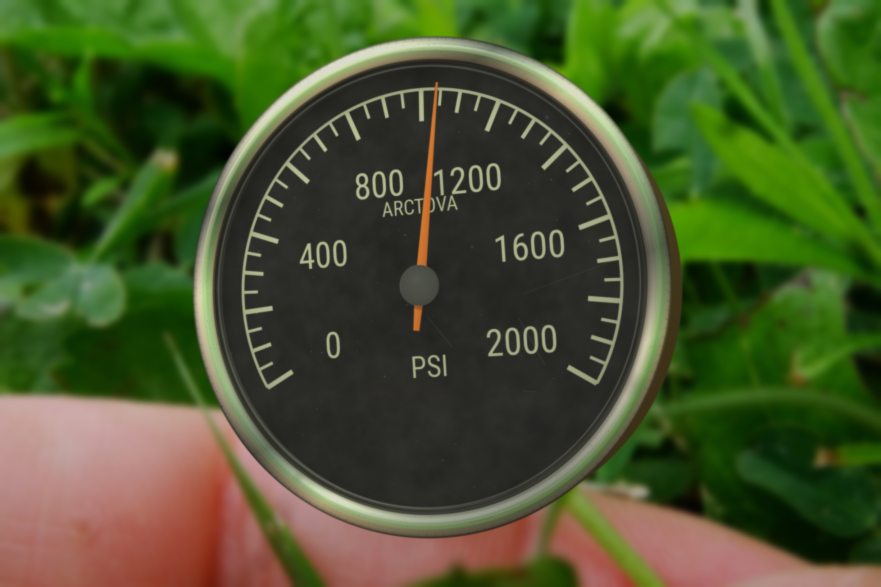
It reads 1050; psi
